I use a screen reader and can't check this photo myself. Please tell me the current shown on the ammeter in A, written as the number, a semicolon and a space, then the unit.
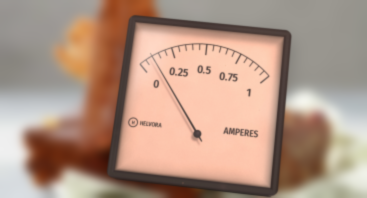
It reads 0.1; A
